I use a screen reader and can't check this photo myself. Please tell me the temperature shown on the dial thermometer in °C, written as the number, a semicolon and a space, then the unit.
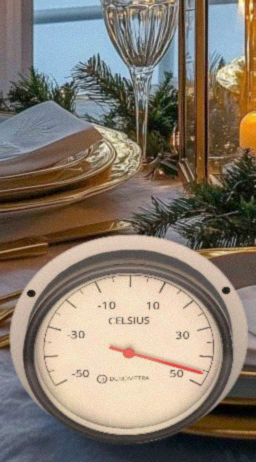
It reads 45; °C
